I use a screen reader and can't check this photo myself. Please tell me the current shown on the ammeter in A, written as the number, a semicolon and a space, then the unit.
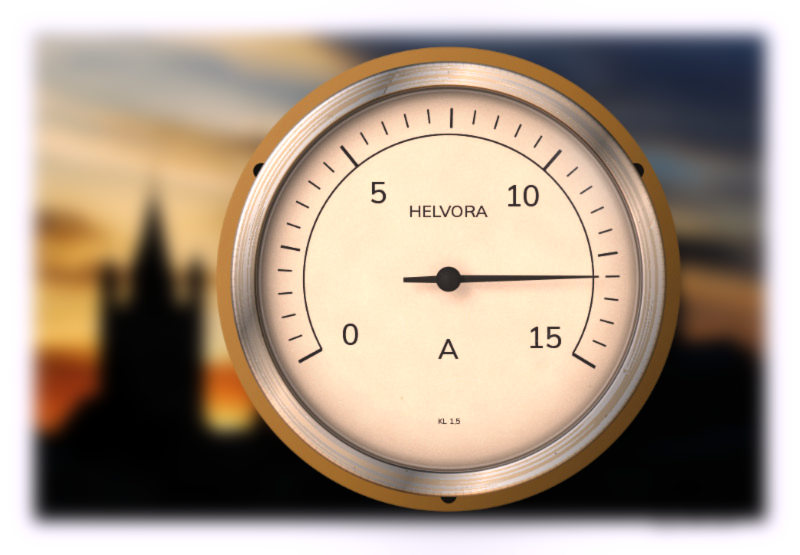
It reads 13; A
